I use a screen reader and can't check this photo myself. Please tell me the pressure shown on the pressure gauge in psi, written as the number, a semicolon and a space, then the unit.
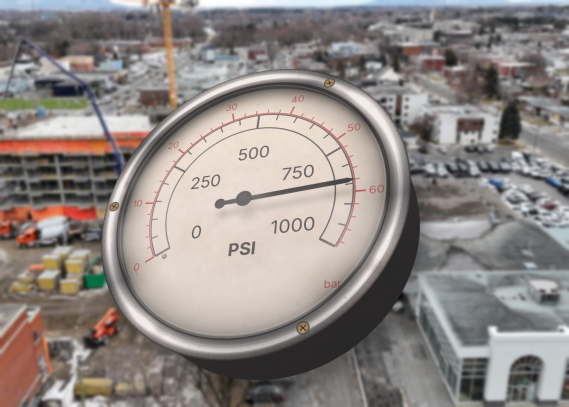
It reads 850; psi
